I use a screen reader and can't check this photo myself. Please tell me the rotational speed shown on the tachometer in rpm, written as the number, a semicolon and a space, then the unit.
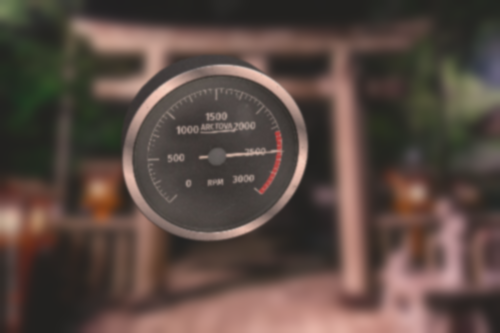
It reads 2500; rpm
